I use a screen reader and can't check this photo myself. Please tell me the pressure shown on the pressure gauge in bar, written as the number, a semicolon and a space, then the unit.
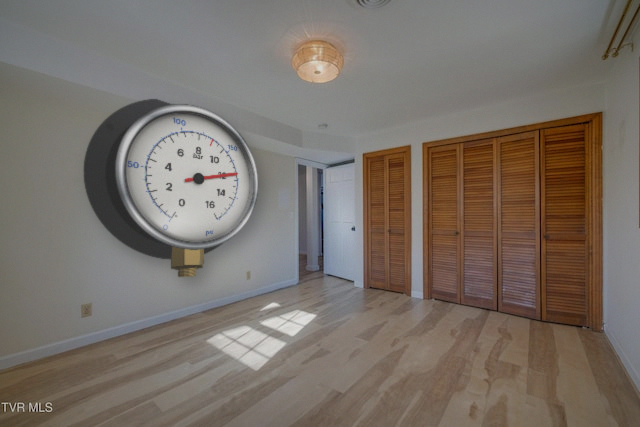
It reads 12; bar
